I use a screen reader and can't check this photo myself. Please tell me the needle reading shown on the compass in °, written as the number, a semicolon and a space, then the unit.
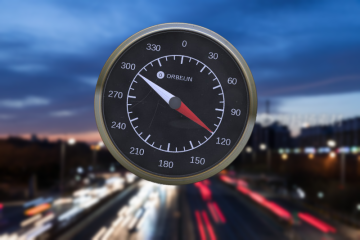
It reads 120; °
